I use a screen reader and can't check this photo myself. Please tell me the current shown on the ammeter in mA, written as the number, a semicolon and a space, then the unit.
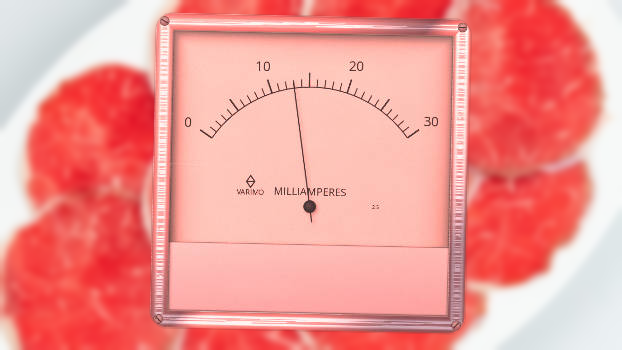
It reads 13; mA
